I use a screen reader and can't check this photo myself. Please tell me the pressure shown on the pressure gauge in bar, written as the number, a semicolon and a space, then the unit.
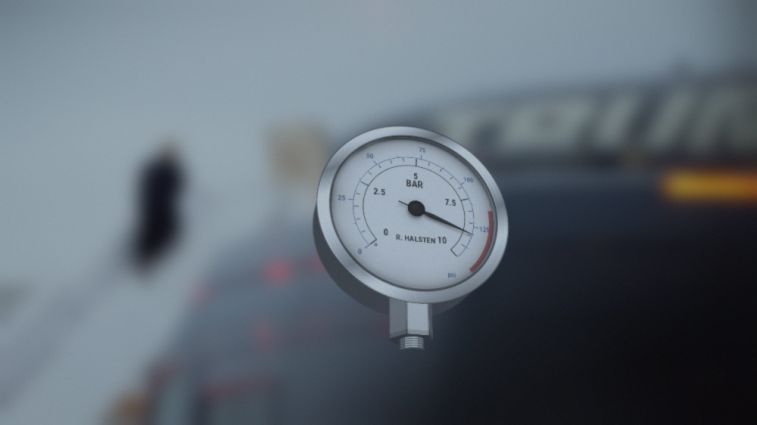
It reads 9; bar
